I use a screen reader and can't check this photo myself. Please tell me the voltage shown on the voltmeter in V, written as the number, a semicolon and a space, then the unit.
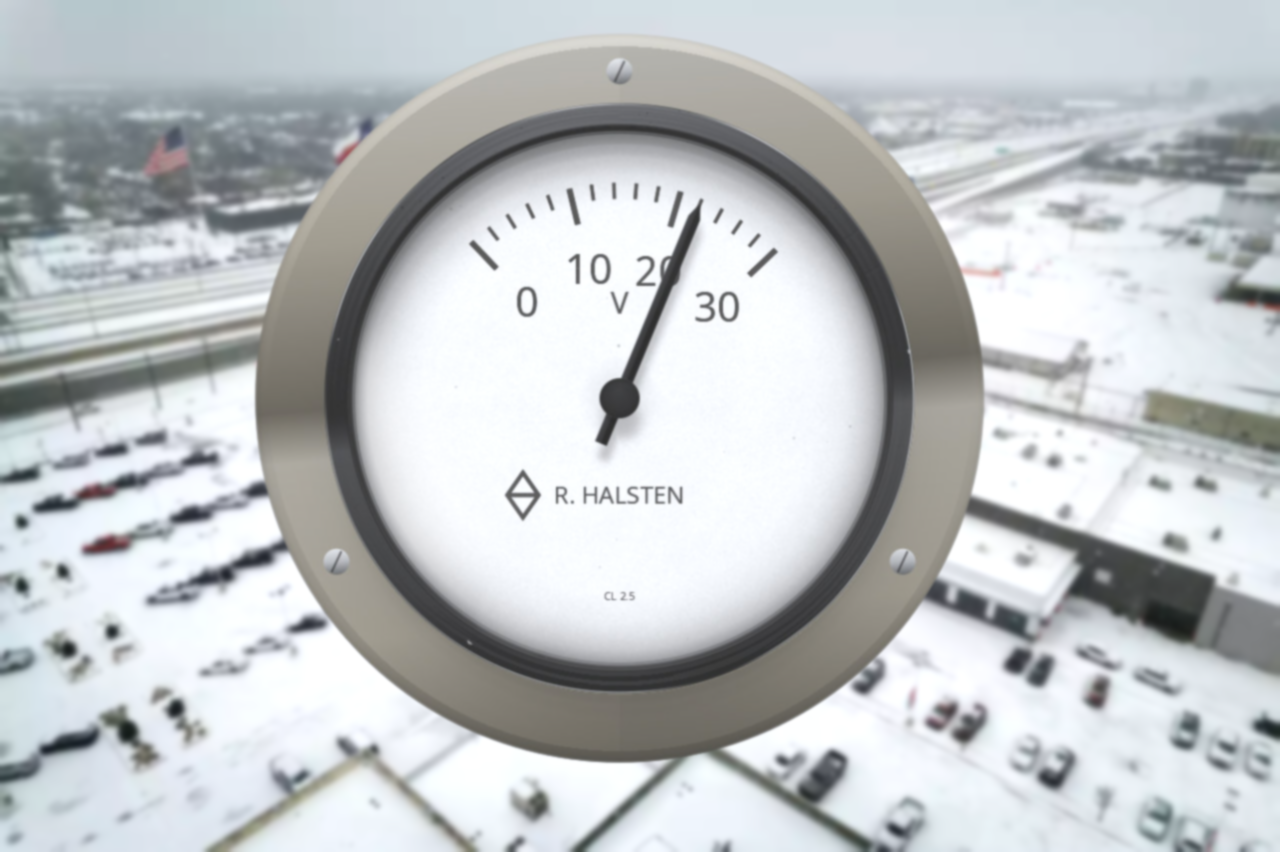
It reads 22; V
